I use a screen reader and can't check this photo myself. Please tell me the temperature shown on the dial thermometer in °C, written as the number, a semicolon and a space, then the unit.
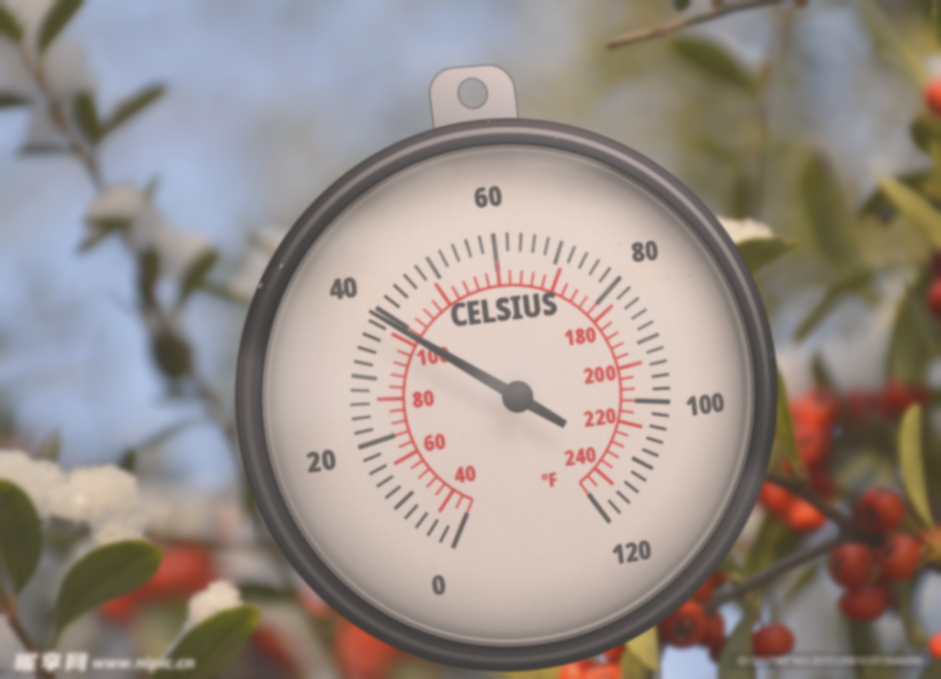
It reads 39; °C
